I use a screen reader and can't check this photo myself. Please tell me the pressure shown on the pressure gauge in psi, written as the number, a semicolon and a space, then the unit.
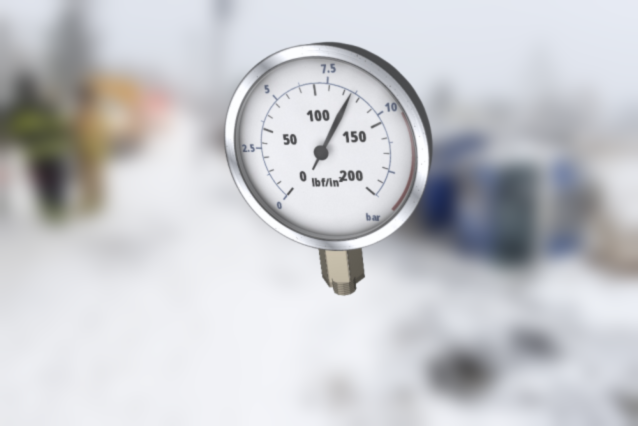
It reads 125; psi
